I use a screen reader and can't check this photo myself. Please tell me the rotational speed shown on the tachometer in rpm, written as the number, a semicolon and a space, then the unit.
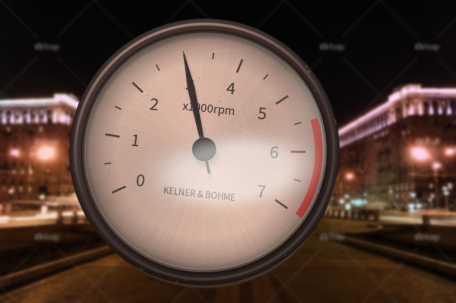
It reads 3000; rpm
